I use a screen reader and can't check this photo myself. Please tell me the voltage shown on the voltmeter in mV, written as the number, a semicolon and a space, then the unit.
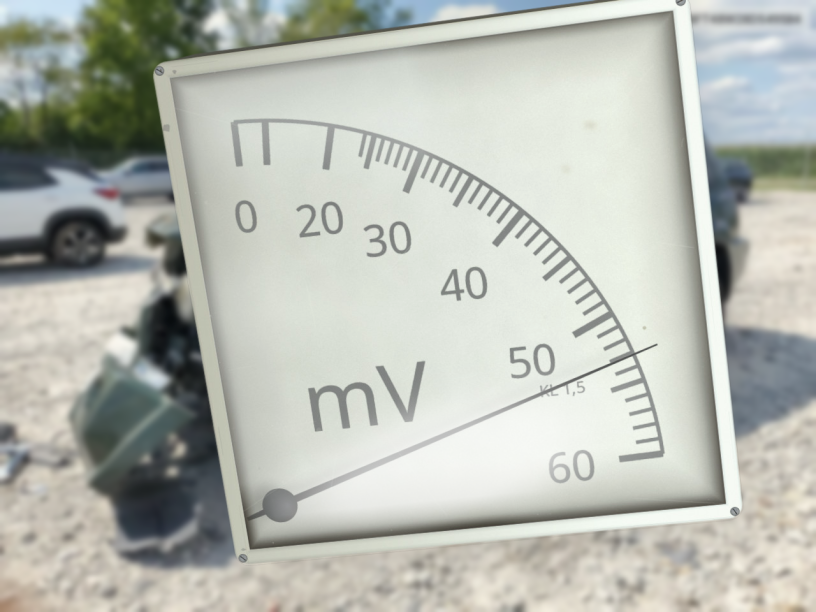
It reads 53; mV
